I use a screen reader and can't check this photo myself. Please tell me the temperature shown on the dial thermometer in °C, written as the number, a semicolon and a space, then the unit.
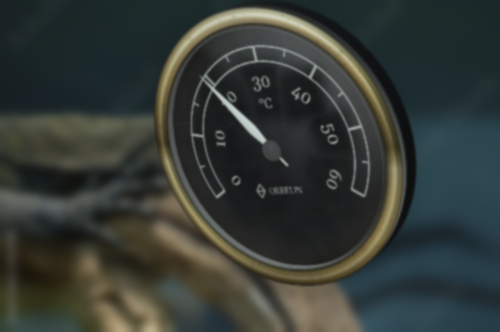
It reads 20; °C
